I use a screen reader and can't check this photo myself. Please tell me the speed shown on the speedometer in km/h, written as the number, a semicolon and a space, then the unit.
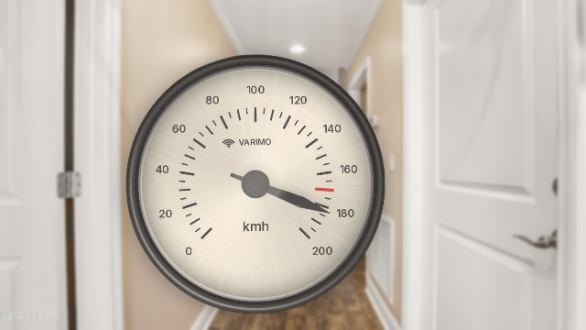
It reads 182.5; km/h
